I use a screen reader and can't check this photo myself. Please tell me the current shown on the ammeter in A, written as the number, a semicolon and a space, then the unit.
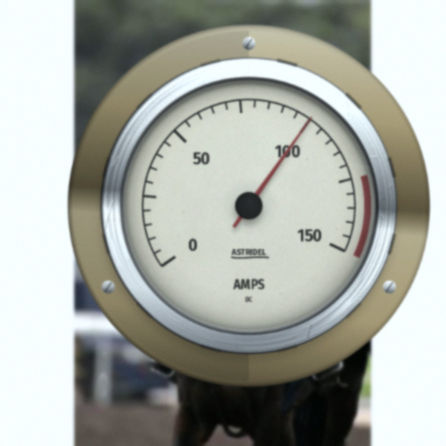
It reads 100; A
